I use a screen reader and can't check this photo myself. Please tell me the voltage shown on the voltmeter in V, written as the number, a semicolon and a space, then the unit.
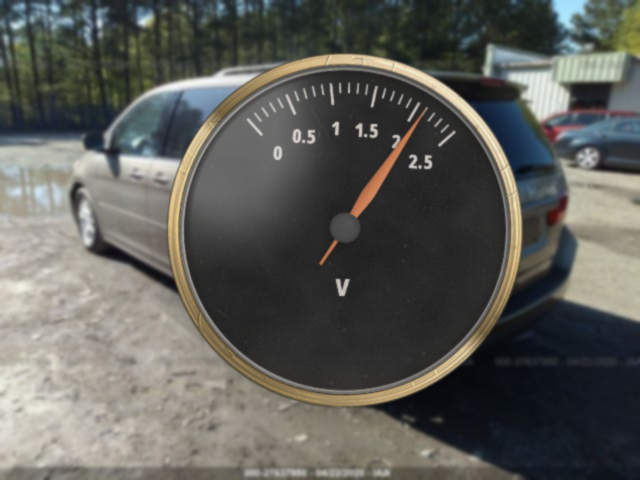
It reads 2.1; V
